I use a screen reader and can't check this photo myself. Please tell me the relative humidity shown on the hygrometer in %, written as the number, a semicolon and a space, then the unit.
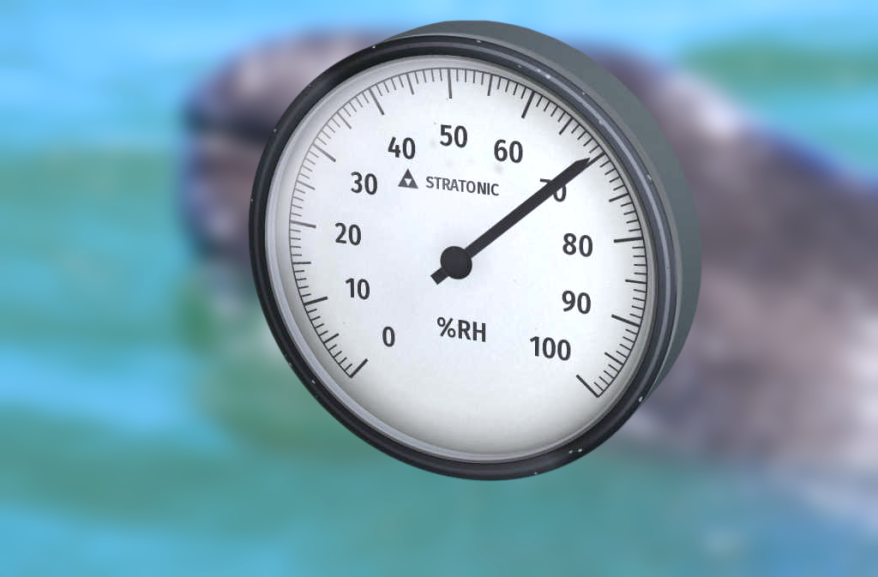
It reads 69.5; %
